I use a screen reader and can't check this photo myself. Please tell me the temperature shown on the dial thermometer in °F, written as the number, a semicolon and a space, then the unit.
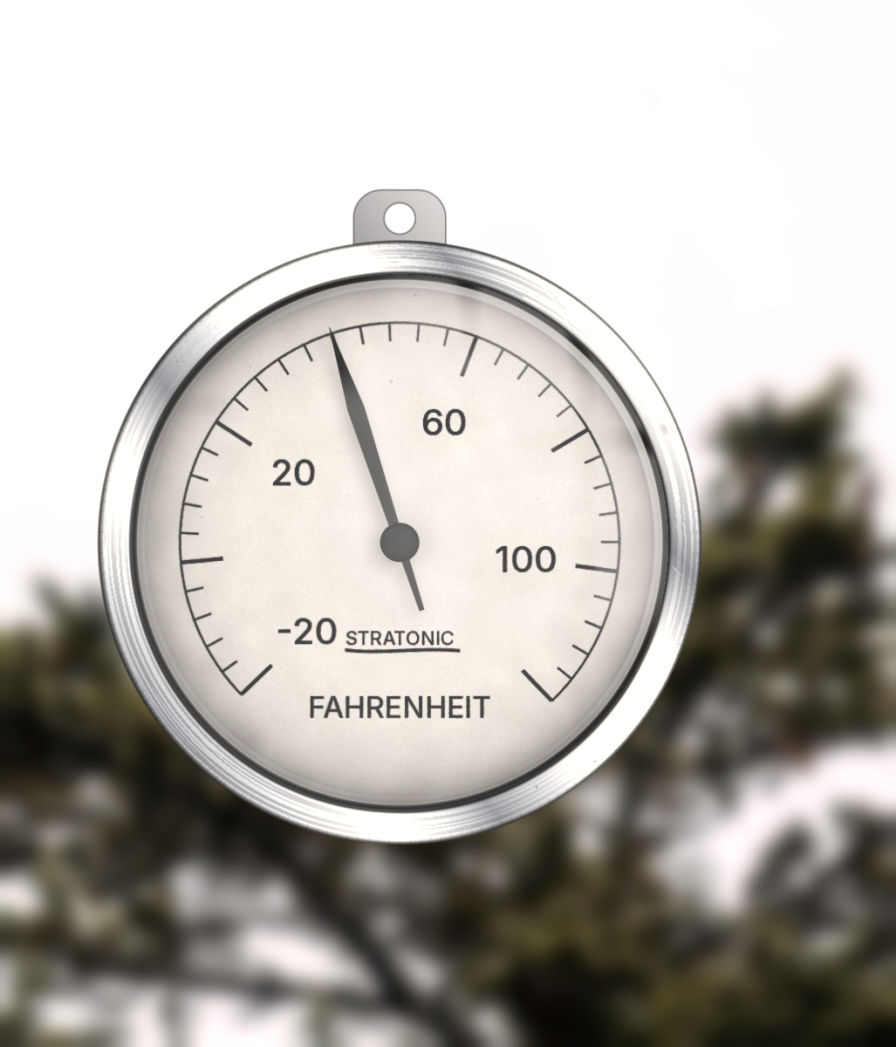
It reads 40; °F
